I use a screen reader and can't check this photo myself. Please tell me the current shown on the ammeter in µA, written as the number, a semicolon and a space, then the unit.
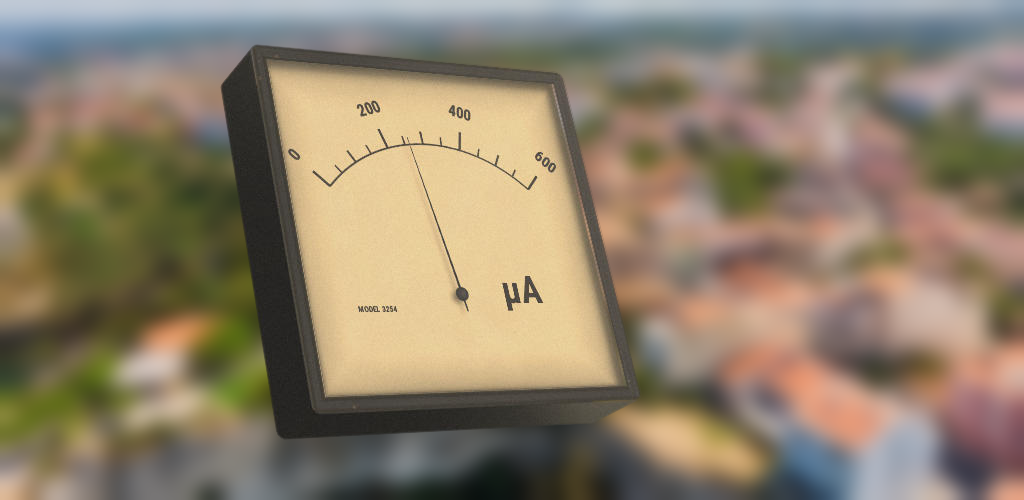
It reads 250; µA
